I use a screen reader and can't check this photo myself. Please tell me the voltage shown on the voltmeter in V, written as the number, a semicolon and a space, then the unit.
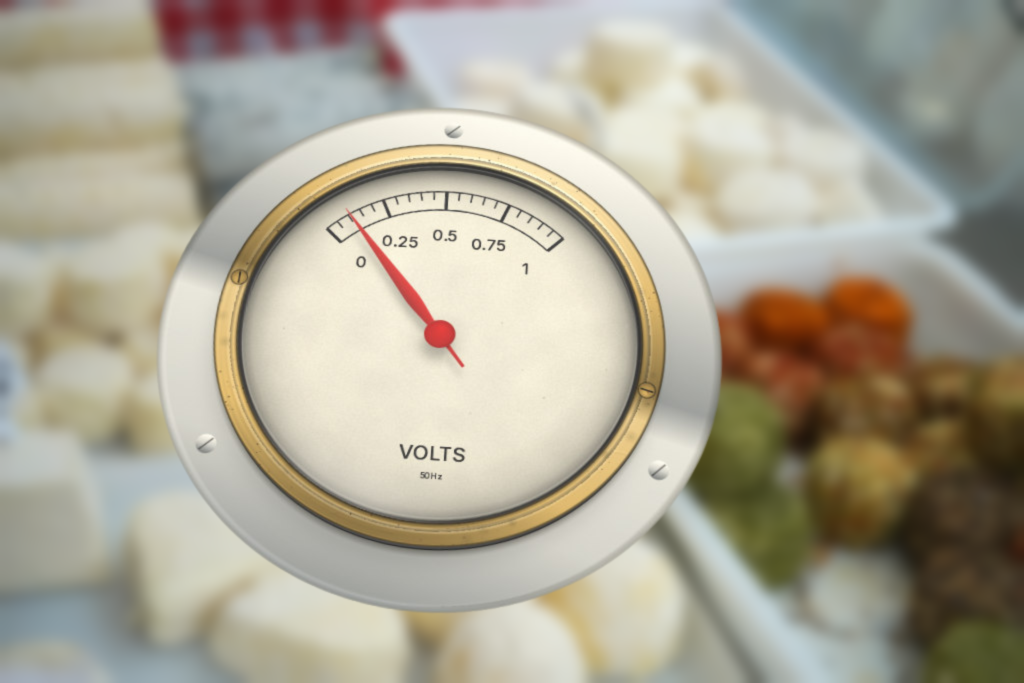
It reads 0.1; V
